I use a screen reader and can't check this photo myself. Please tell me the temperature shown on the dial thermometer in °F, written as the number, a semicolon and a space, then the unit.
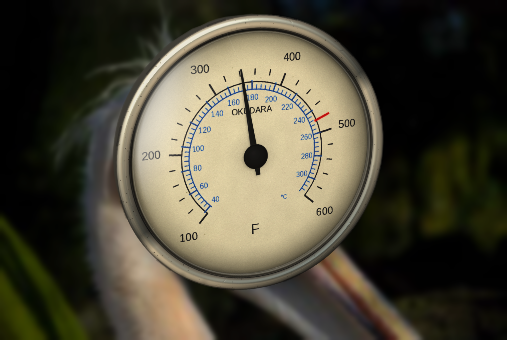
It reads 340; °F
